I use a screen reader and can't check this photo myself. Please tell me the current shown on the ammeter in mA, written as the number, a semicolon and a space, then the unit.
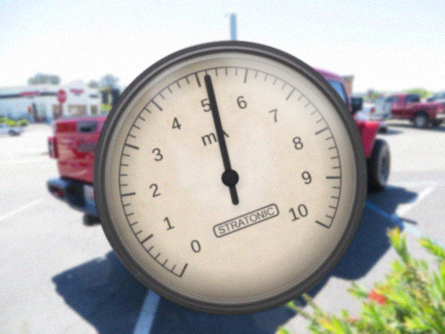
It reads 5.2; mA
